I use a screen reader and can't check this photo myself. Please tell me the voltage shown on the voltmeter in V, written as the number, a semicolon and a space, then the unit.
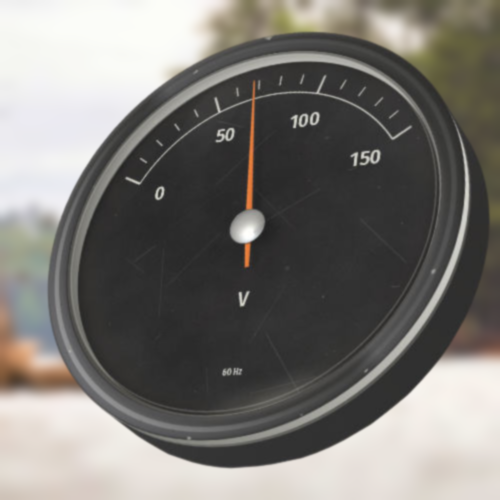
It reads 70; V
